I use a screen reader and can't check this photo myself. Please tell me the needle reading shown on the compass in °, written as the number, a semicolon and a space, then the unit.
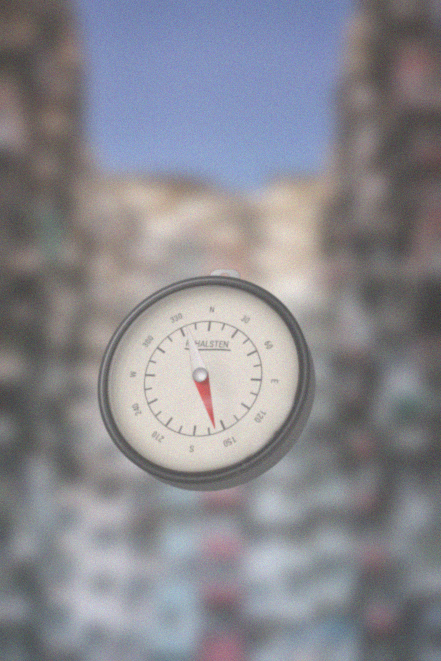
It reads 157.5; °
